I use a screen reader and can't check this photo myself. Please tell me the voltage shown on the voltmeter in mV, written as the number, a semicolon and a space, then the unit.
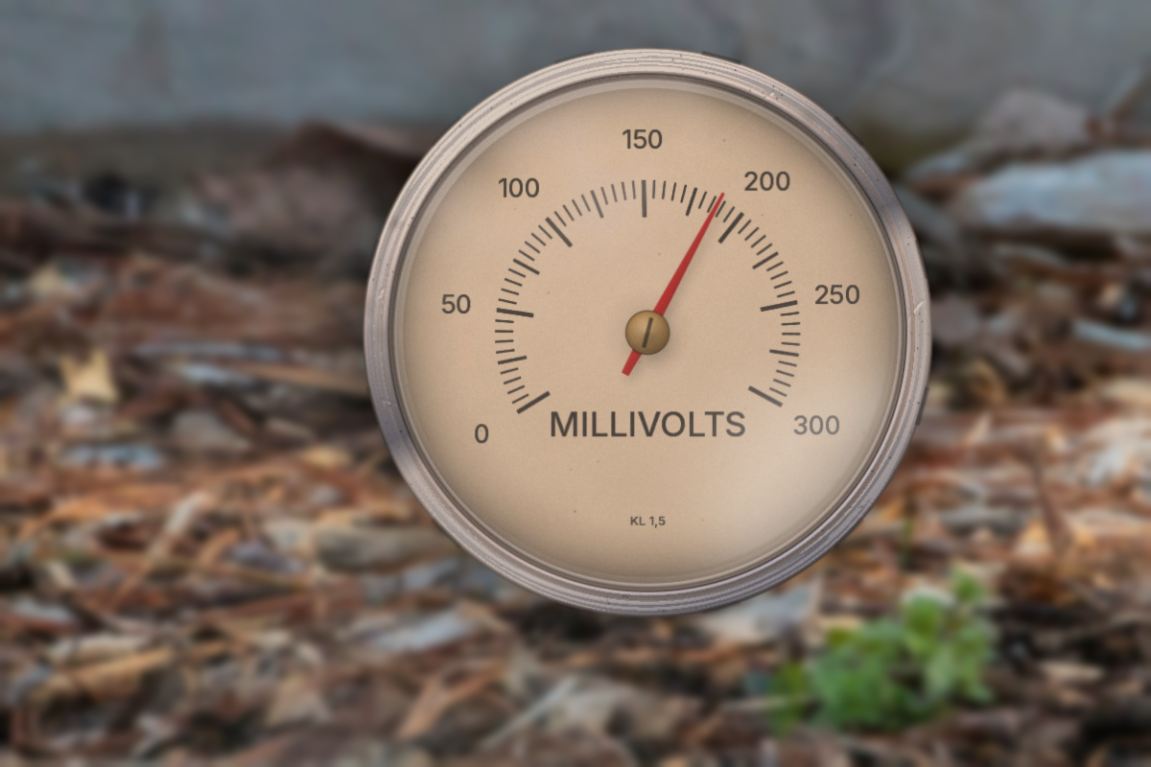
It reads 187.5; mV
